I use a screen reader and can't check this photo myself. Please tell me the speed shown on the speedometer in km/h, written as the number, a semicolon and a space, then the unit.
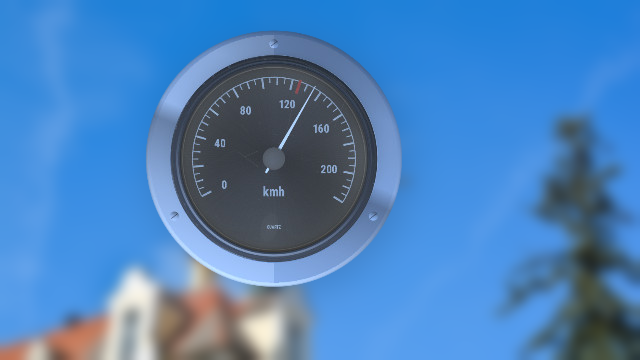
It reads 135; km/h
